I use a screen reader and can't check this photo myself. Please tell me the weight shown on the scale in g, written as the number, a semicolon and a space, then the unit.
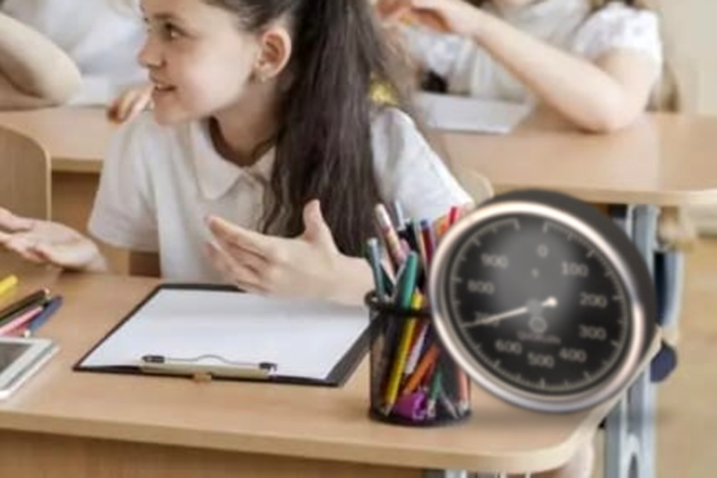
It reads 700; g
